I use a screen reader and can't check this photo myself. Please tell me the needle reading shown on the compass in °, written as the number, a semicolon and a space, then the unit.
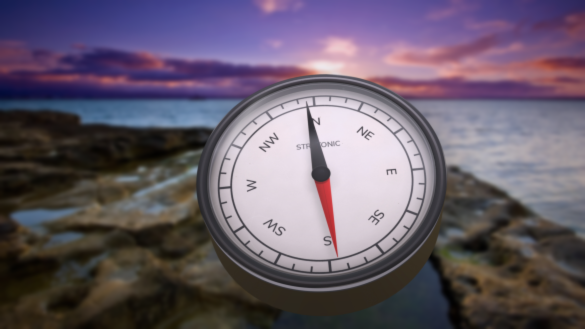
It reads 175; °
